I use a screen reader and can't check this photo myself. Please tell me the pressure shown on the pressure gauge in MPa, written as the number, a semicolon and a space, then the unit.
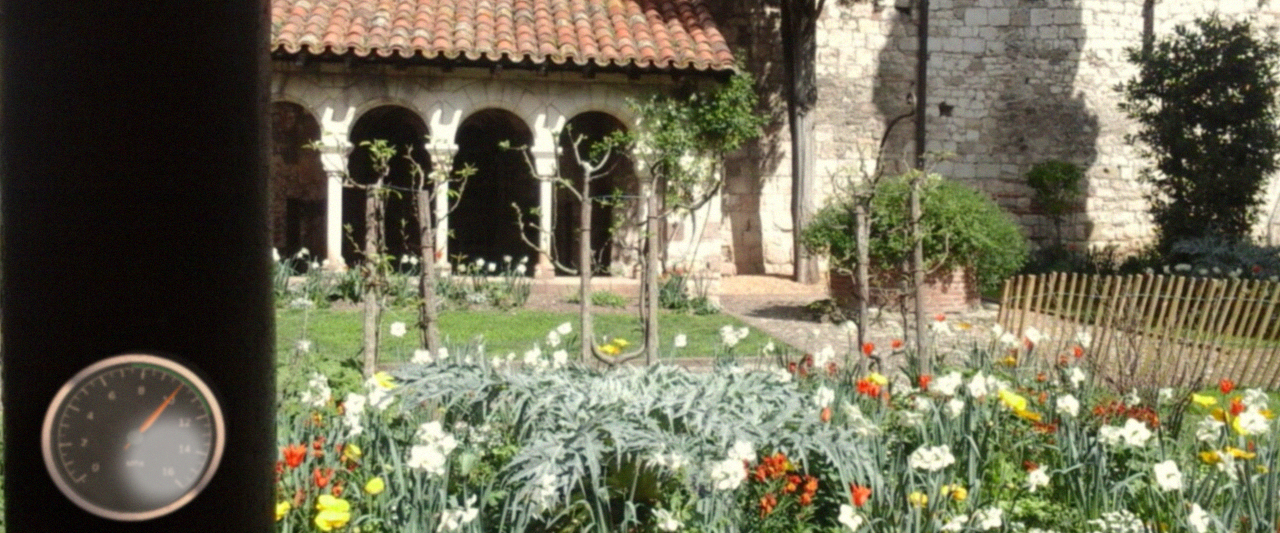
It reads 10; MPa
